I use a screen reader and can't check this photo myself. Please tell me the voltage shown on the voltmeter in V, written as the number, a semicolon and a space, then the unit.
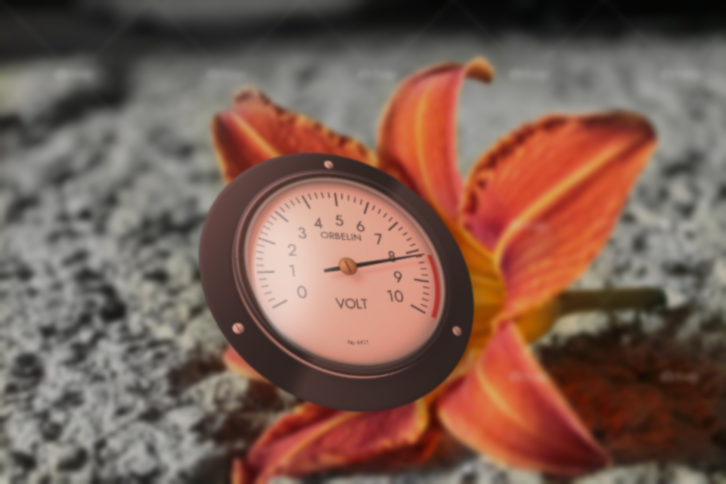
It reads 8.2; V
